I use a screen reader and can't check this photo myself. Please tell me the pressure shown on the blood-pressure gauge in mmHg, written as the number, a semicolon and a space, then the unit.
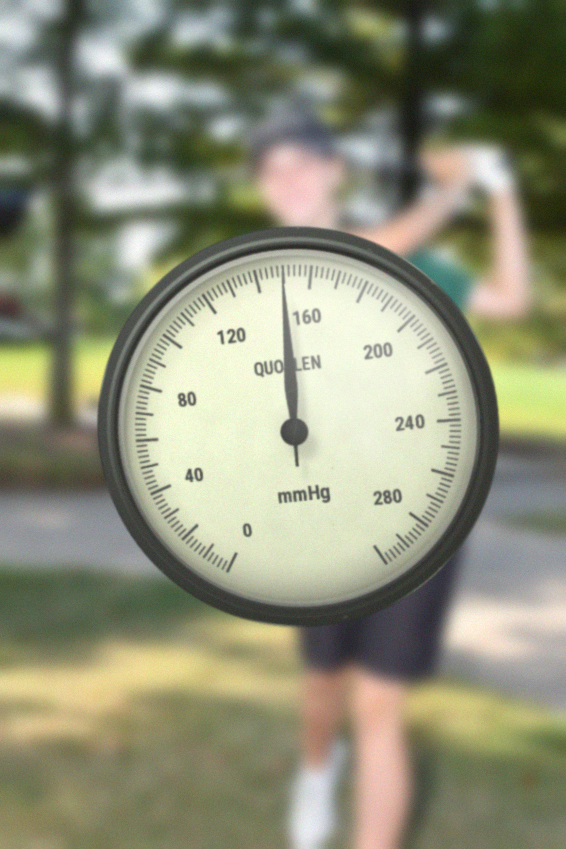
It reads 150; mmHg
